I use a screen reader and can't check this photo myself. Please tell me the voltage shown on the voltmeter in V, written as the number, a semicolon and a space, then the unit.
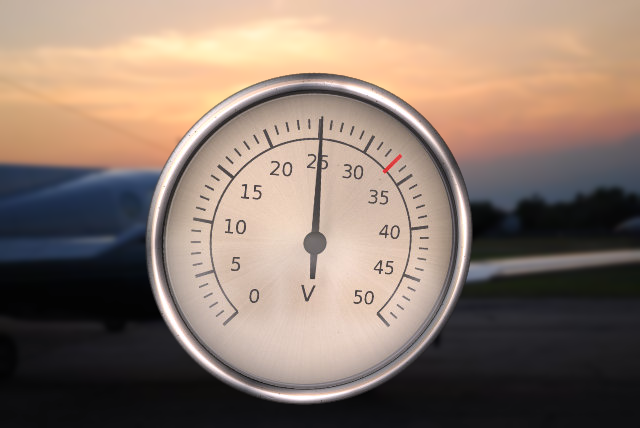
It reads 25; V
